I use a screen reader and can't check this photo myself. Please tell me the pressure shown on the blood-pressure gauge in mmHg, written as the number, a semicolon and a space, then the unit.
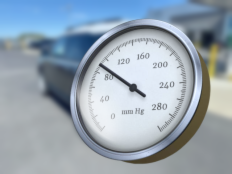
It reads 90; mmHg
